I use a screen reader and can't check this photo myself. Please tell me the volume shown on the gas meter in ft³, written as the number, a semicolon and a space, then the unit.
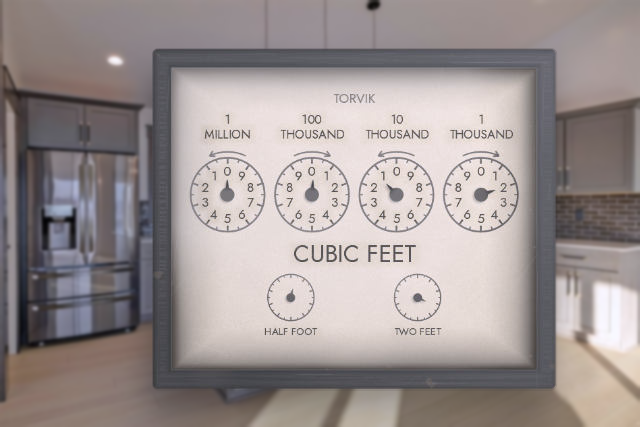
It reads 1200; ft³
